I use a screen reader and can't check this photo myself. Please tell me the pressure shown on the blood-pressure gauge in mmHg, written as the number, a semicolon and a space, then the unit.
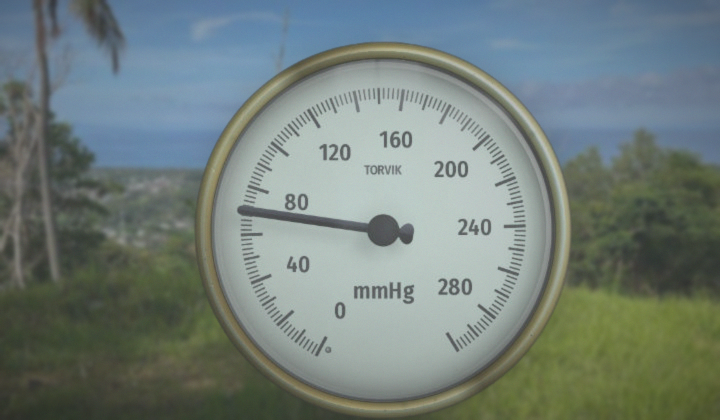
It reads 70; mmHg
